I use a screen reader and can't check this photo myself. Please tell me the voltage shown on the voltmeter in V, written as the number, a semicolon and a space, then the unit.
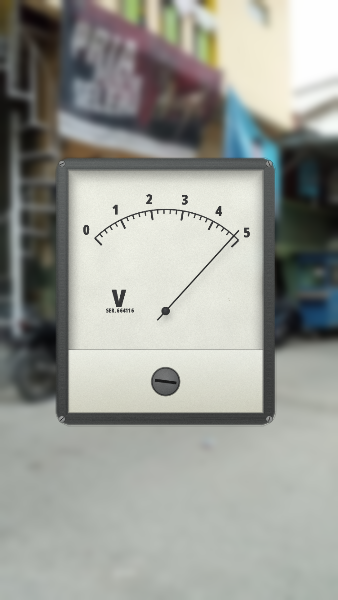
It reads 4.8; V
